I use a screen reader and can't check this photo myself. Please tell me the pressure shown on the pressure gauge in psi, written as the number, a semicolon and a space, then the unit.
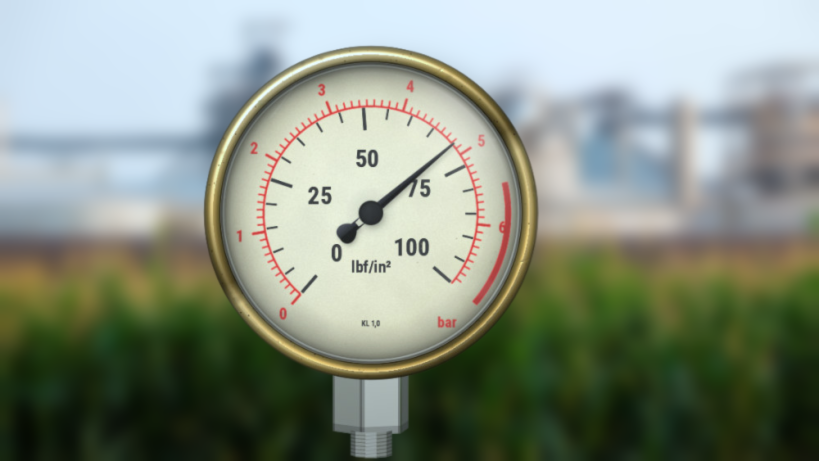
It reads 70; psi
